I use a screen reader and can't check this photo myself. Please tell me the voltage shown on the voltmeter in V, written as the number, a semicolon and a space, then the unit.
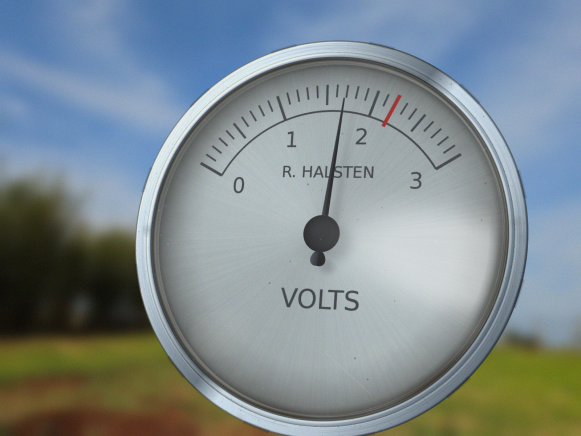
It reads 1.7; V
